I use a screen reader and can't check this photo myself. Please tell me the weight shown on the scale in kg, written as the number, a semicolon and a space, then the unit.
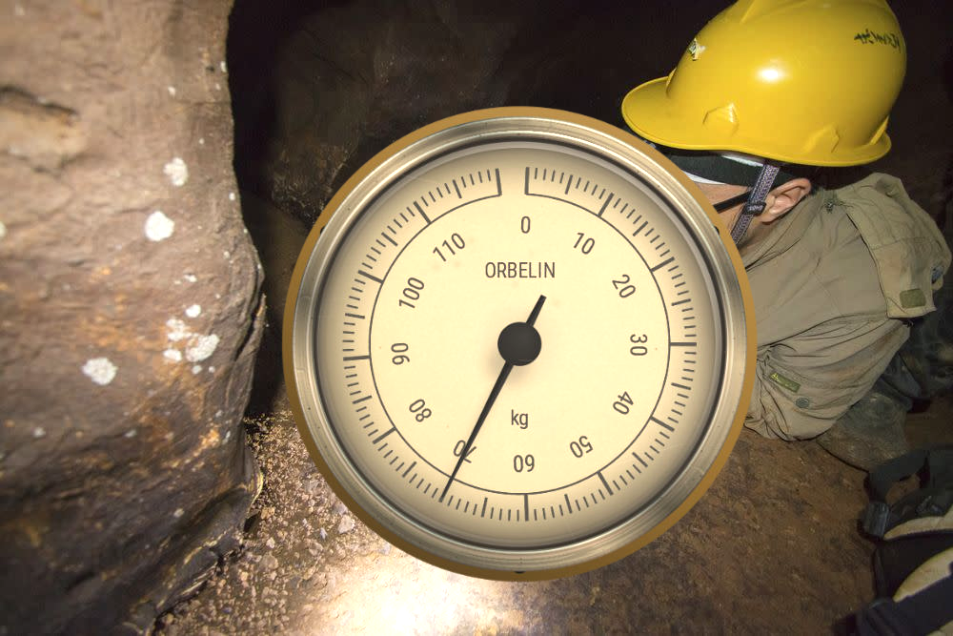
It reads 70; kg
